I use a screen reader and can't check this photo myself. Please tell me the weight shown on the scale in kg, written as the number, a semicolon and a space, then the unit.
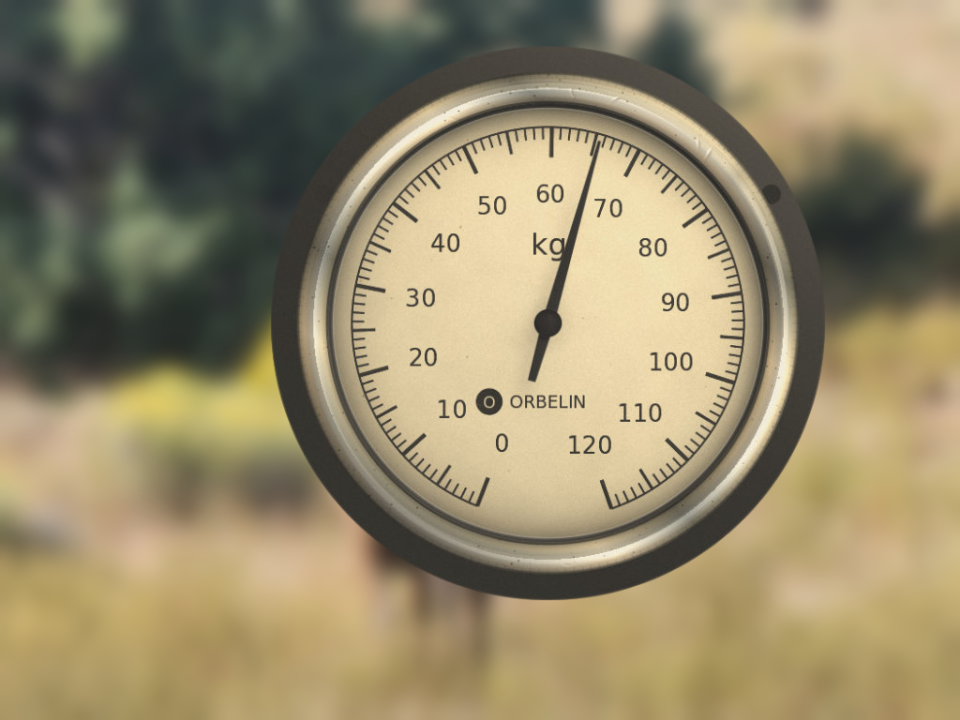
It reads 65.5; kg
